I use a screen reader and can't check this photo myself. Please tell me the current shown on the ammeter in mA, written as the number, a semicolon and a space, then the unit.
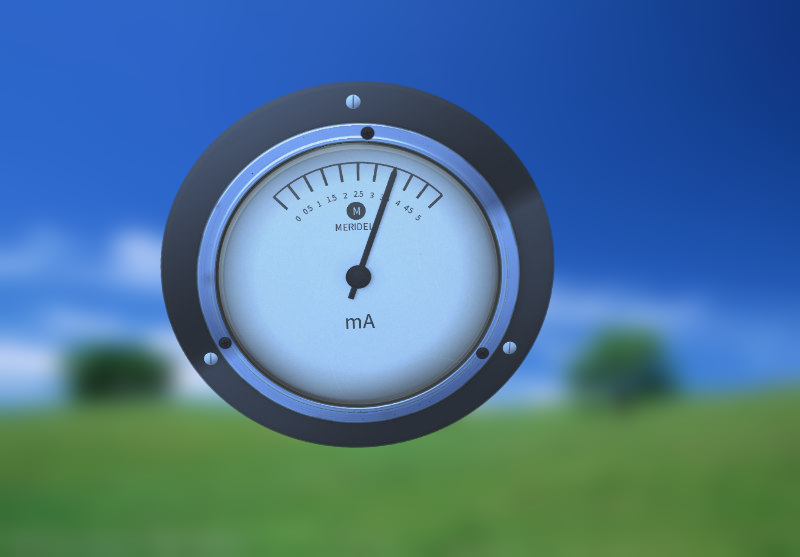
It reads 3.5; mA
